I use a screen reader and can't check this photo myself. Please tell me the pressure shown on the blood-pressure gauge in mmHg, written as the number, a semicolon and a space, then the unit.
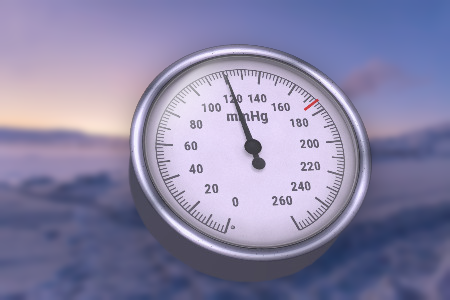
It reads 120; mmHg
